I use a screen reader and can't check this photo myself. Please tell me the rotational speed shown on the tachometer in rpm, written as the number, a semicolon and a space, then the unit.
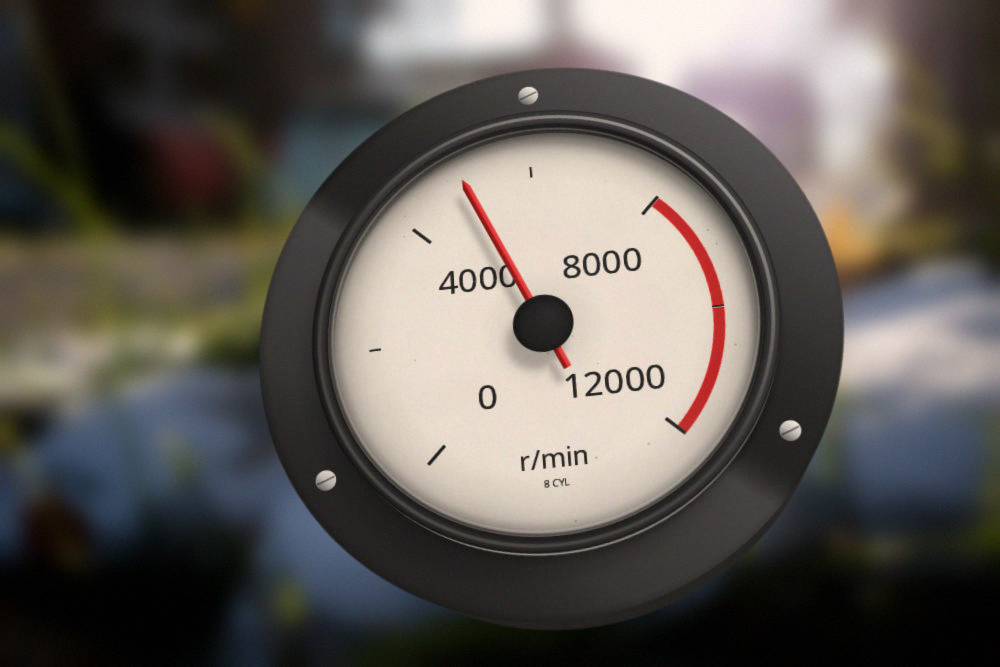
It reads 5000; rpm
